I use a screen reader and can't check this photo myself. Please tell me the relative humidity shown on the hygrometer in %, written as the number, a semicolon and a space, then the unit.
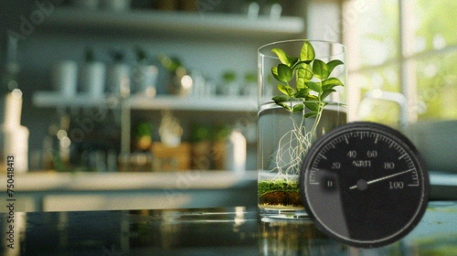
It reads 90; %
